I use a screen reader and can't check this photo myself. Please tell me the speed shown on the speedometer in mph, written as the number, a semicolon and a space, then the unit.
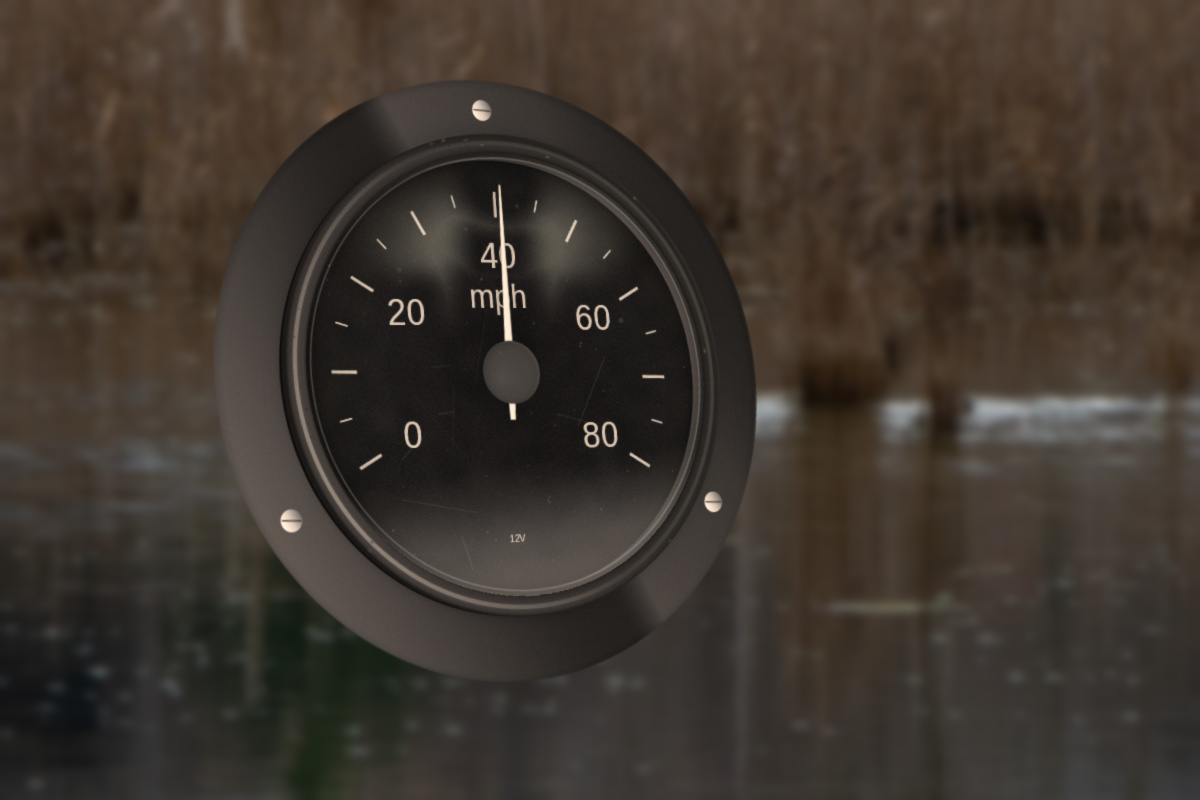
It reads 40; mph
